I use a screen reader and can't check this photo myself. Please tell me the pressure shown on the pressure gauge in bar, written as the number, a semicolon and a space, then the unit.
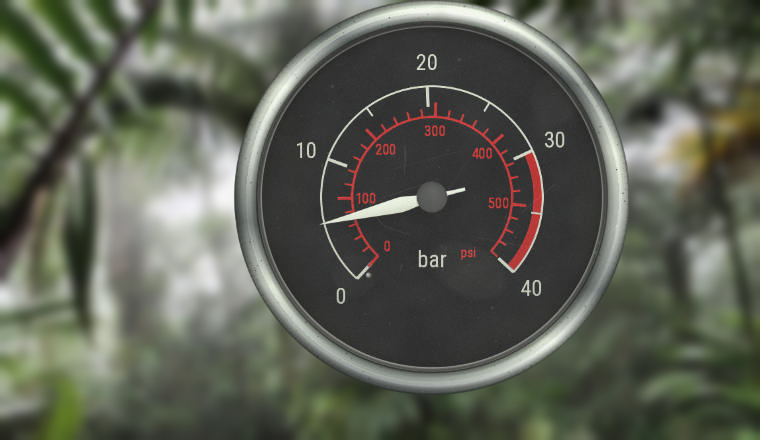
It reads 5; bar
